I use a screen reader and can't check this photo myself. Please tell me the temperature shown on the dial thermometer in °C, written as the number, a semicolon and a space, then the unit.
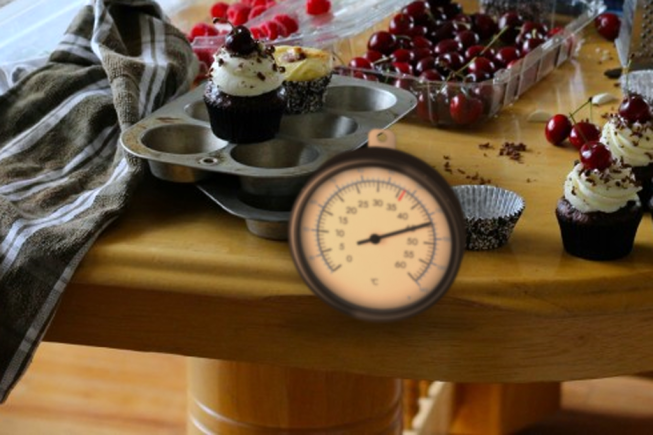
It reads 45; °C
